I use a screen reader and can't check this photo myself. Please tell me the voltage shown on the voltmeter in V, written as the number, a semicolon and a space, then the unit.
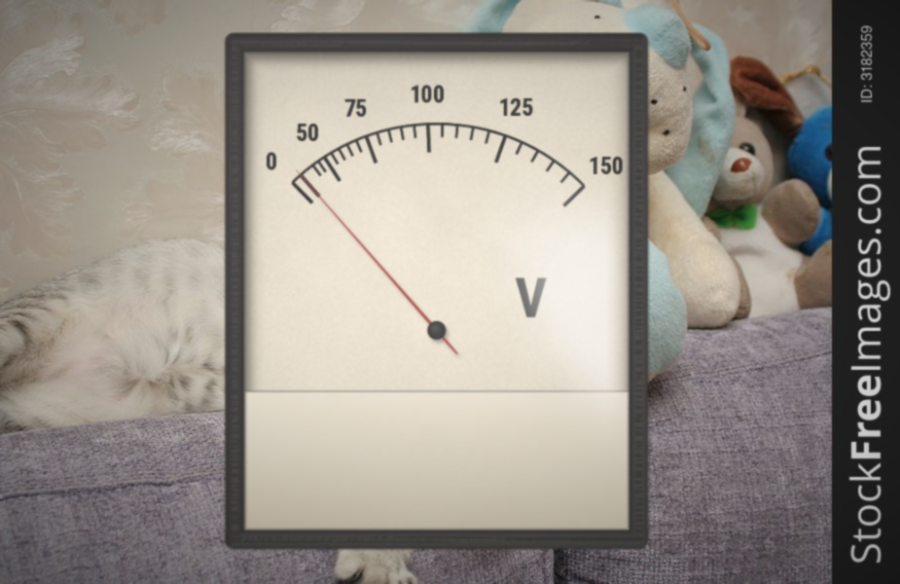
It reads 25; V
